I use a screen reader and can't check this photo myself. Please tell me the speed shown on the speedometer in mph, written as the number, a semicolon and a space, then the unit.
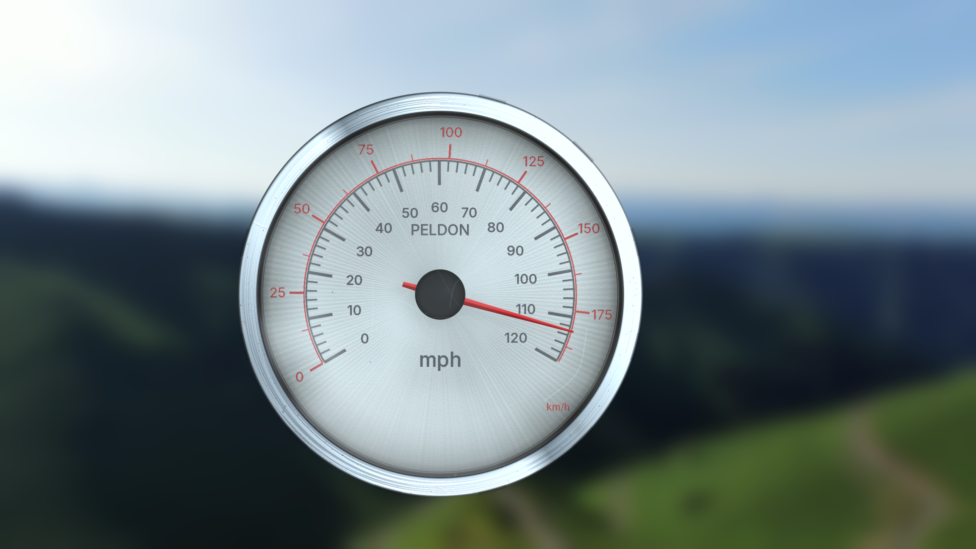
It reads 113; mph
